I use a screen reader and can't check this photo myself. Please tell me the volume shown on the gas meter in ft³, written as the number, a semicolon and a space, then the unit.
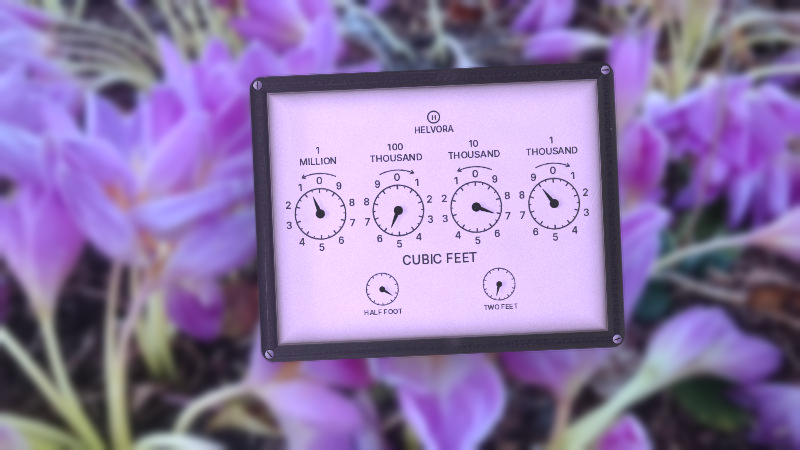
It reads 56900; ft³
